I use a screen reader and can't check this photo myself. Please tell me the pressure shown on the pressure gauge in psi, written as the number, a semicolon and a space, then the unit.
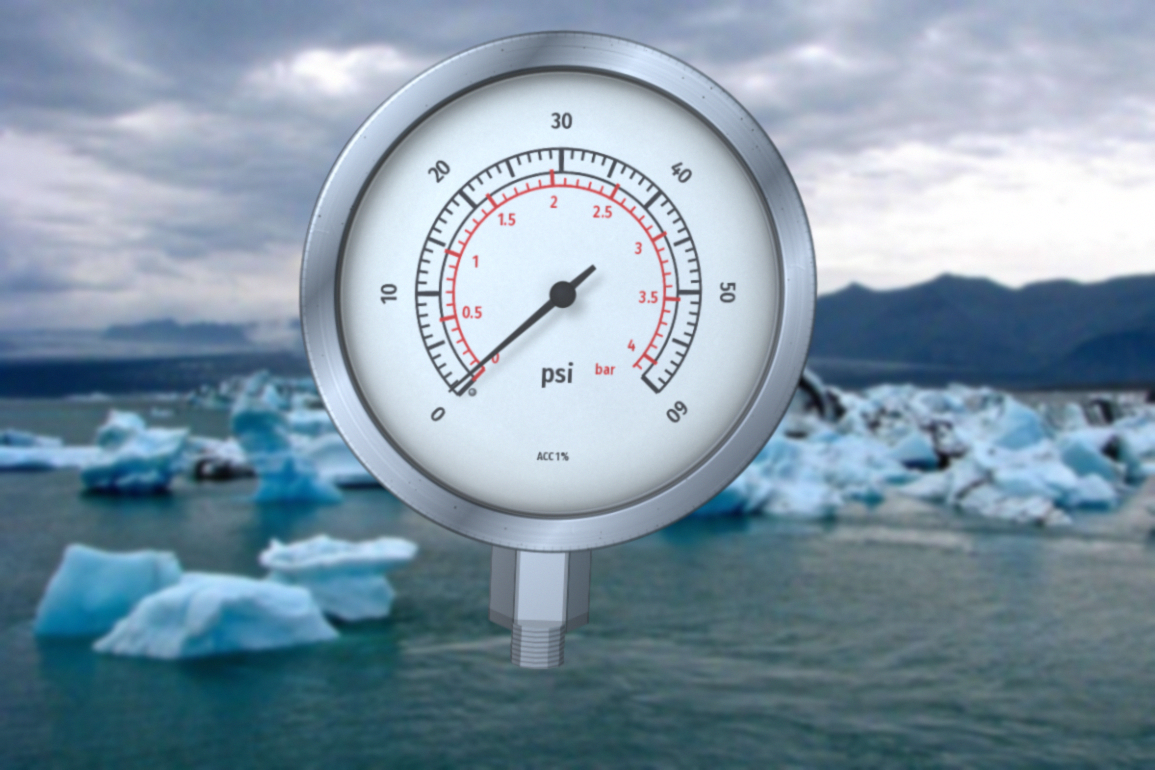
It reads 1; psi
